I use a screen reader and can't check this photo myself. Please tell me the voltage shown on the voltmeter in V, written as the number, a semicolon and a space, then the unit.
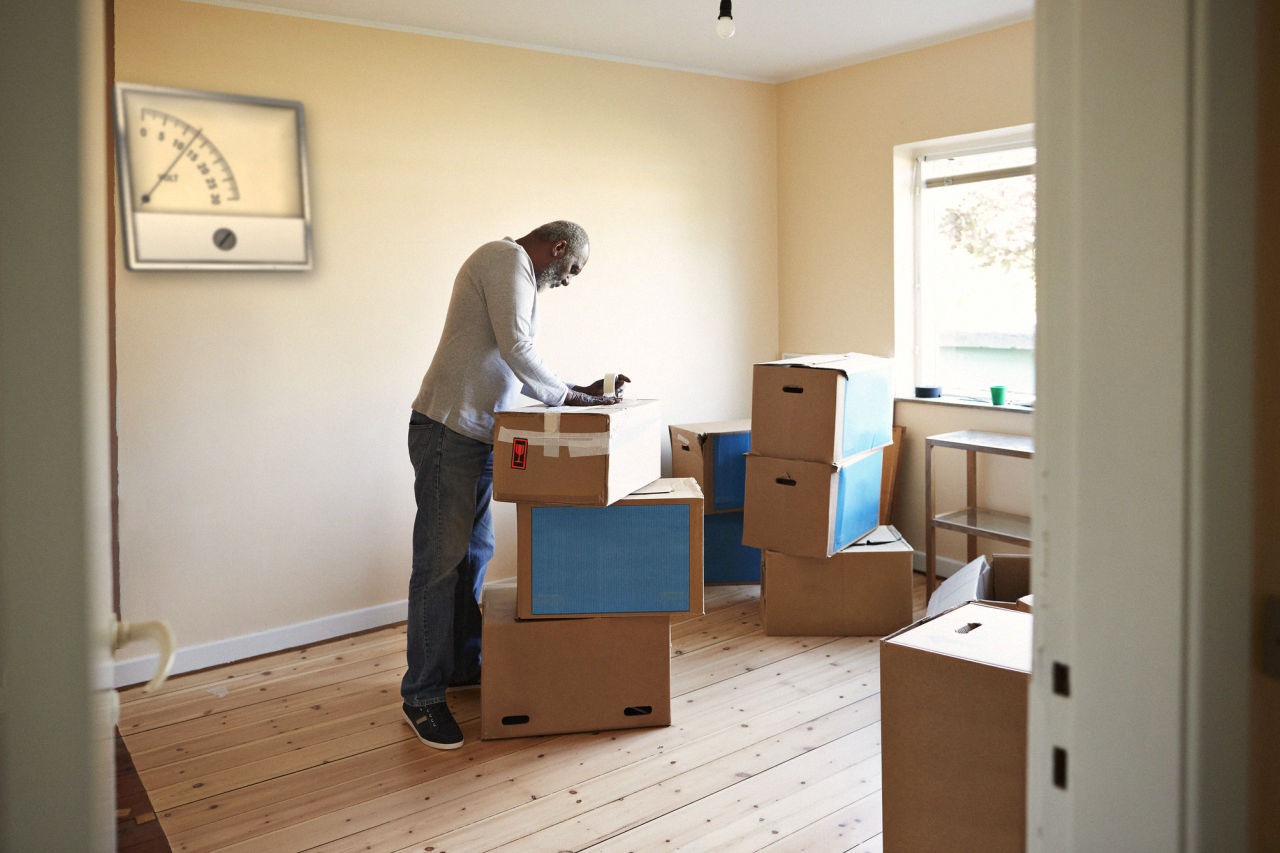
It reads 12.5; V
